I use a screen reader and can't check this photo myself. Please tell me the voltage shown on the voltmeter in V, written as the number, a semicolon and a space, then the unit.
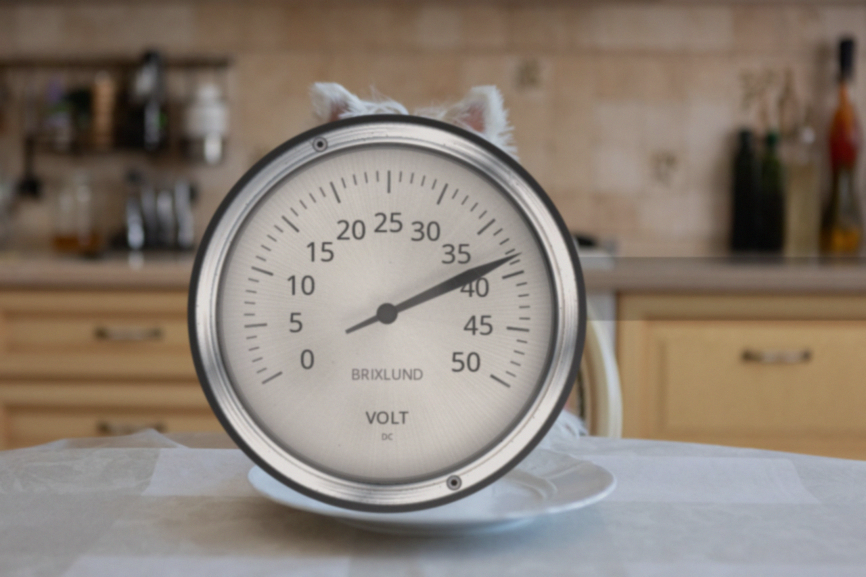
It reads 38.5; V
